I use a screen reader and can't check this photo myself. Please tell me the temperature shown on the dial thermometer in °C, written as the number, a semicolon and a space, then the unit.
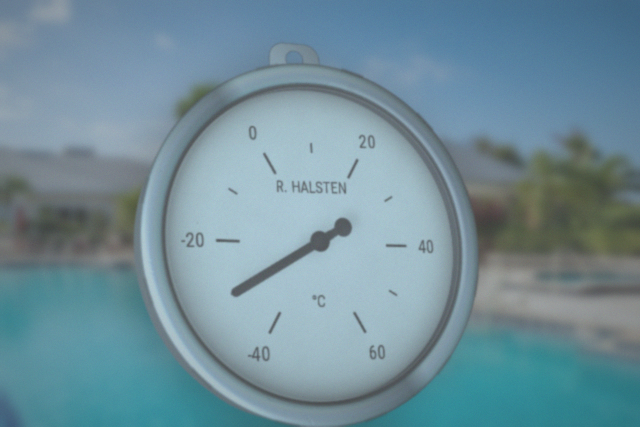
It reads -30; °C
